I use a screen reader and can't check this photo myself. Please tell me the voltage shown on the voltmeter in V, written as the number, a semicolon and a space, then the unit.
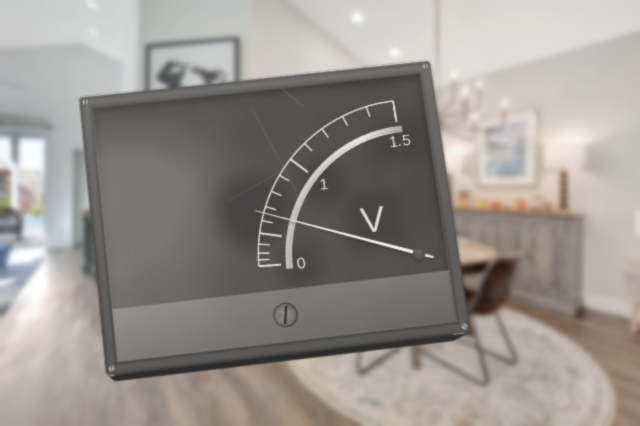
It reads 0.65; V
